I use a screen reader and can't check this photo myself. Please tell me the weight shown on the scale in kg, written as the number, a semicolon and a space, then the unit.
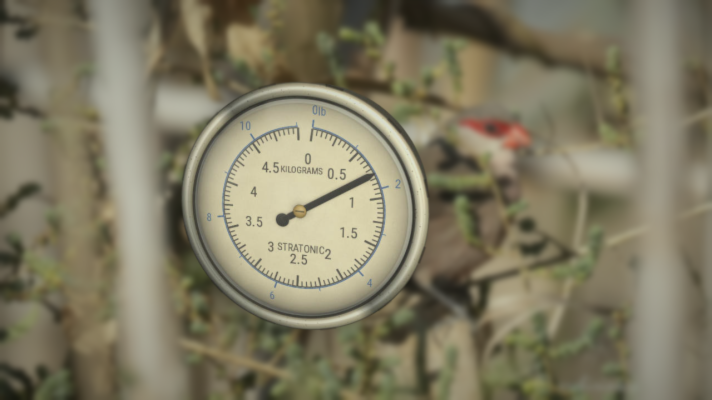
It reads 0.75; kg
